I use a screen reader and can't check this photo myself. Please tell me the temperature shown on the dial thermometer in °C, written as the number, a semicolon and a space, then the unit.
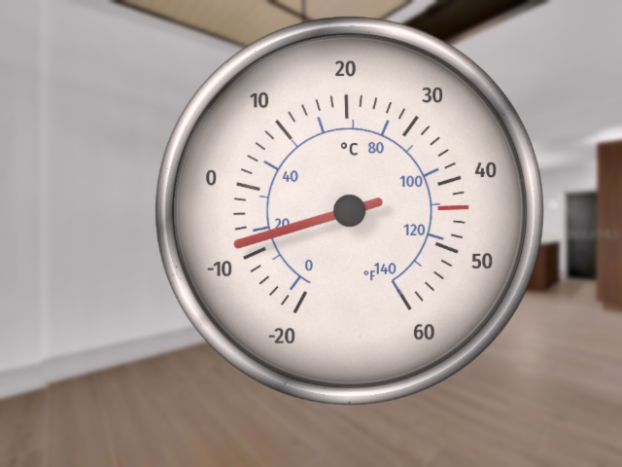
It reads -8; °C
